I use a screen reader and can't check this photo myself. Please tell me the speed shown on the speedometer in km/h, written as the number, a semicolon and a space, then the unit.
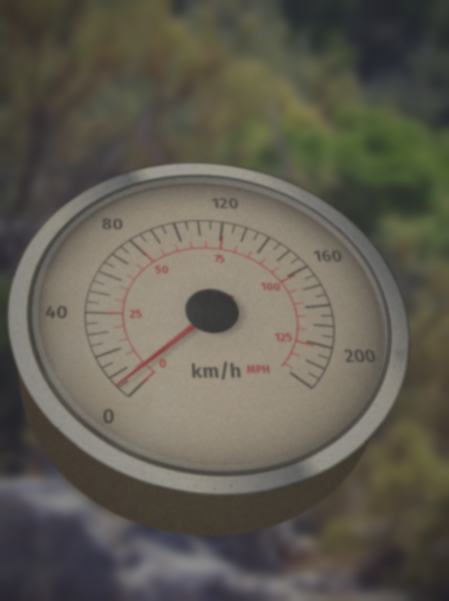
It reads 5; km/h
